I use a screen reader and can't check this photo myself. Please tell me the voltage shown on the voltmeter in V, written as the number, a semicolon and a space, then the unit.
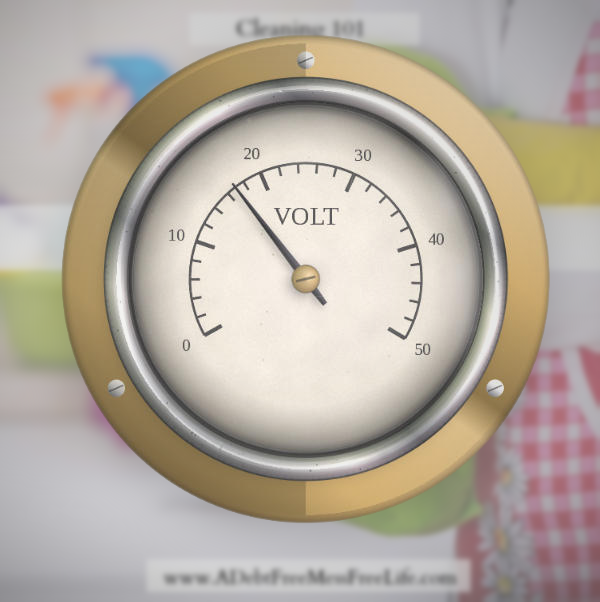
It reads 17; V
